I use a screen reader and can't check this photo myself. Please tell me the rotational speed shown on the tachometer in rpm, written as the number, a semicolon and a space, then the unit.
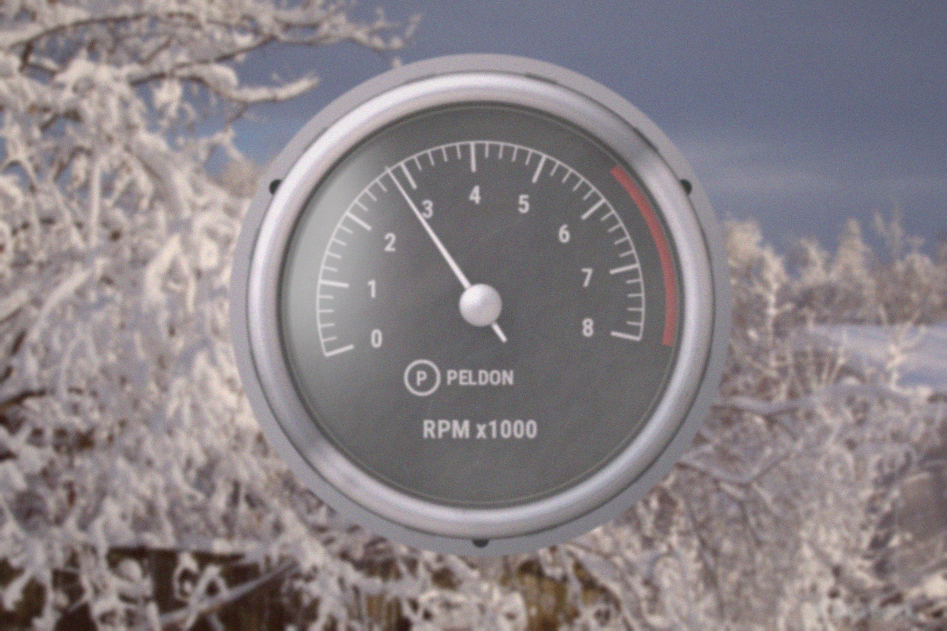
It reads 2800; rpm
